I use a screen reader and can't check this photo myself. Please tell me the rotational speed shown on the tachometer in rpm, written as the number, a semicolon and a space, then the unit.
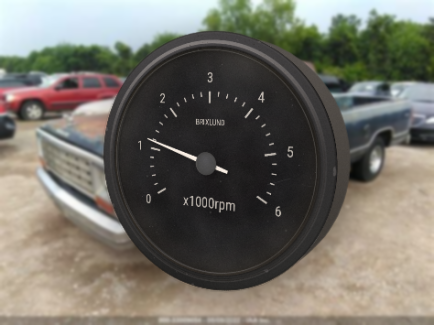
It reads 1200; rpm
